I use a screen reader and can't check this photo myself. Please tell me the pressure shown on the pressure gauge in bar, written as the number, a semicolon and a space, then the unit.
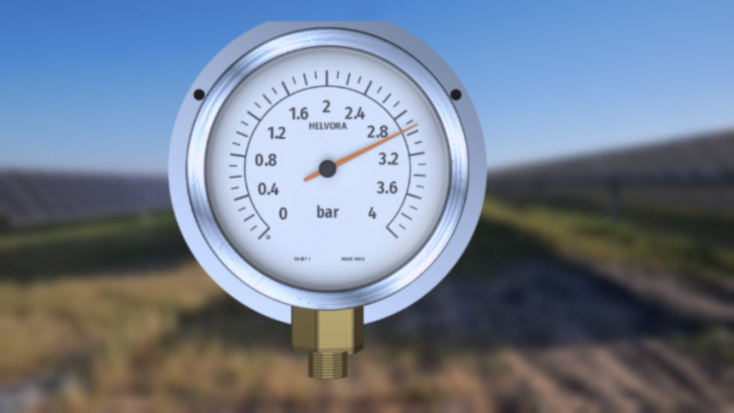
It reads 2.95; bar
